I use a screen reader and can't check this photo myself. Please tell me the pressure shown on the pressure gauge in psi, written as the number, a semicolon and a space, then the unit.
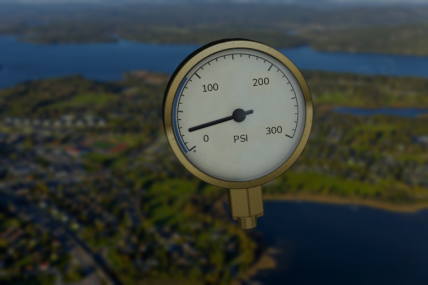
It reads 25; psi
